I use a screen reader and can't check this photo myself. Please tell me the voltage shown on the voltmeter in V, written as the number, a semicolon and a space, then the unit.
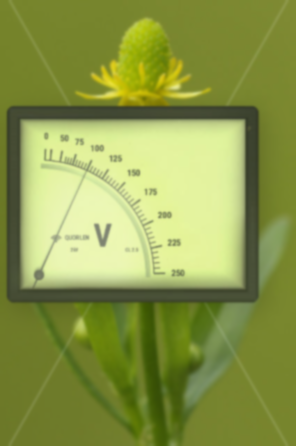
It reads 100; V
